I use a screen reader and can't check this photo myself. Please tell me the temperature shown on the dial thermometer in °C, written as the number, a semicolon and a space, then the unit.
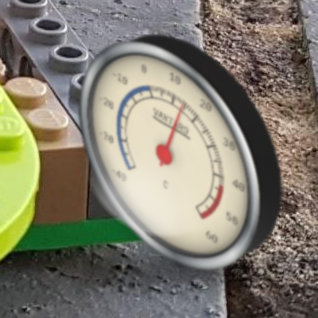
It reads 15; °C
